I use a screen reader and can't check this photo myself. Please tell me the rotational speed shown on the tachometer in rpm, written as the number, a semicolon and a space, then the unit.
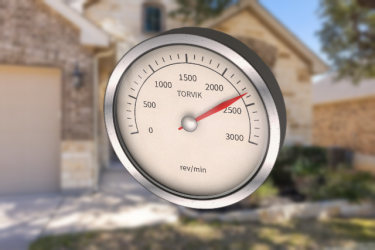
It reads 2350; rpm
